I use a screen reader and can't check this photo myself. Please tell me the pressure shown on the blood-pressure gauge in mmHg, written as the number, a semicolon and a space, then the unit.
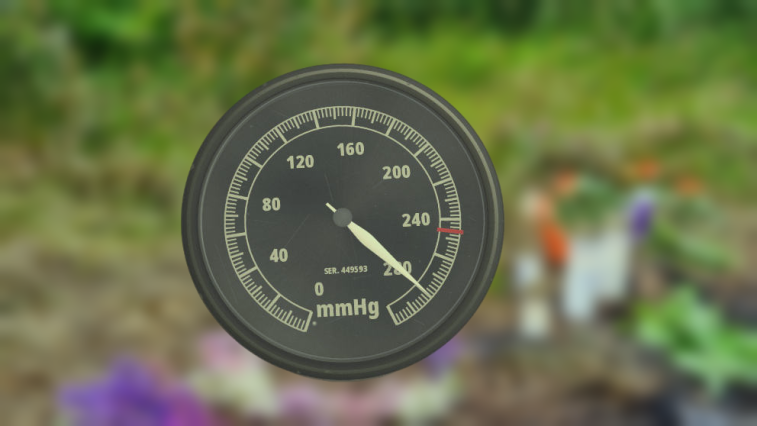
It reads 280; mmHg
